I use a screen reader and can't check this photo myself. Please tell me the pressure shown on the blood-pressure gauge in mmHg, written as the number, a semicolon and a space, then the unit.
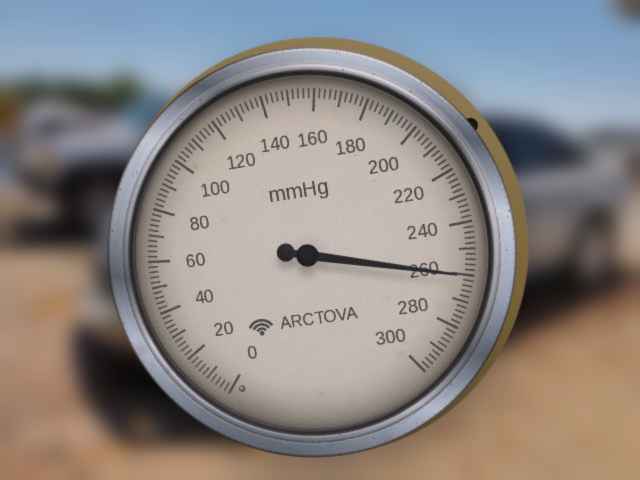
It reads 260; mmHg
